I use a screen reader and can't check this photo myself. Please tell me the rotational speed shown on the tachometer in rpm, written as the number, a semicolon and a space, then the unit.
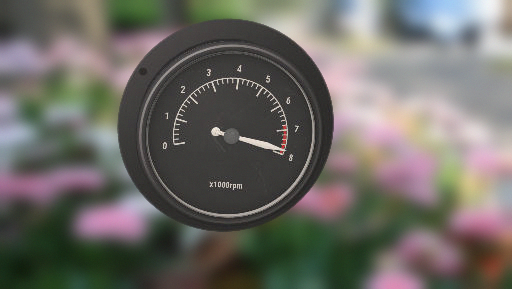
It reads 7800; rpm
